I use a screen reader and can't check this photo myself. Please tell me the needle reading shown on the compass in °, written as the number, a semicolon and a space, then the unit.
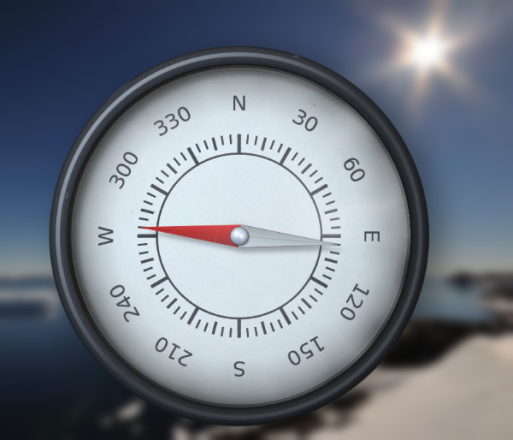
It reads 275; °
